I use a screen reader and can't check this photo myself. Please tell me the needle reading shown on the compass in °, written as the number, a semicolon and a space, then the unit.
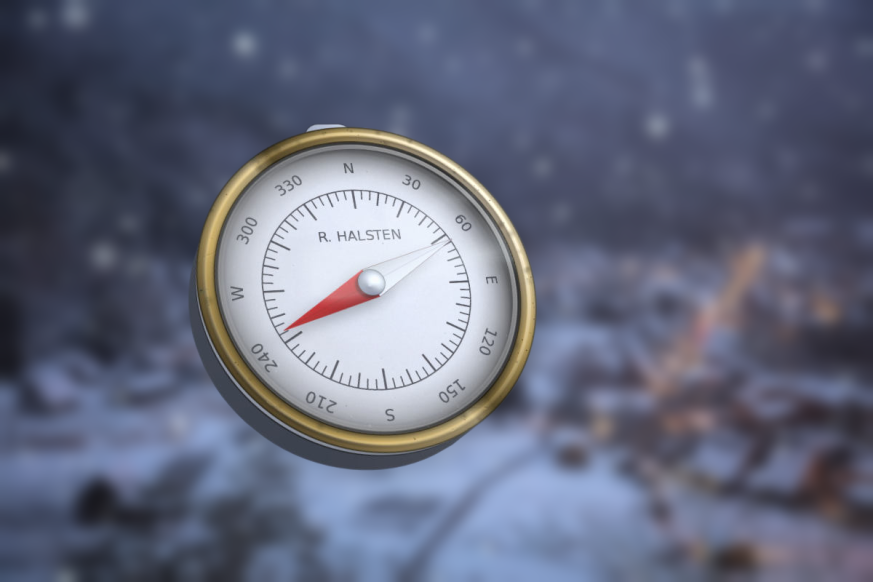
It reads 245; °
